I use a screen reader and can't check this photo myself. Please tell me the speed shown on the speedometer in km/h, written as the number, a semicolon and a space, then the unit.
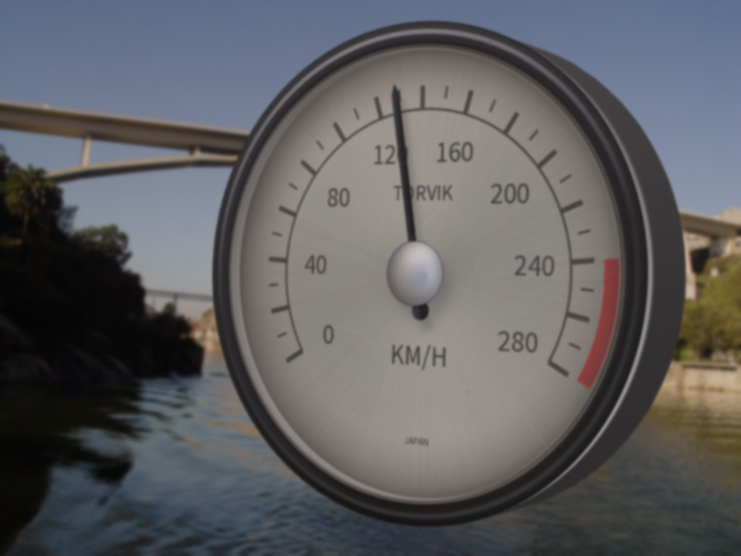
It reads 130; km/h
